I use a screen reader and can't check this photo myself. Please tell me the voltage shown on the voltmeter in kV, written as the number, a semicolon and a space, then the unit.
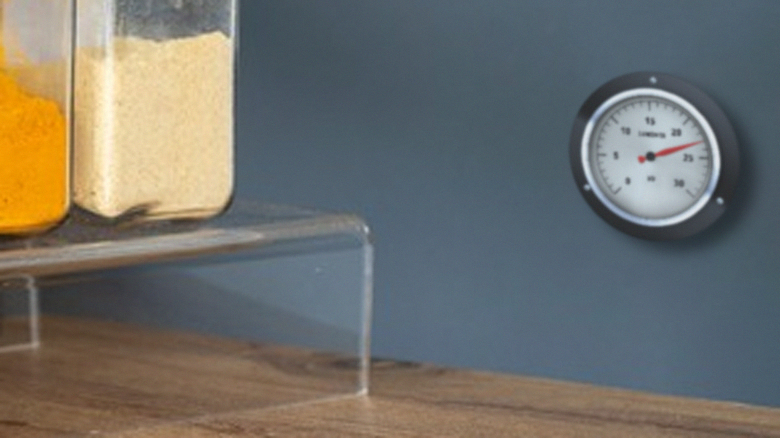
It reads 23; kV
